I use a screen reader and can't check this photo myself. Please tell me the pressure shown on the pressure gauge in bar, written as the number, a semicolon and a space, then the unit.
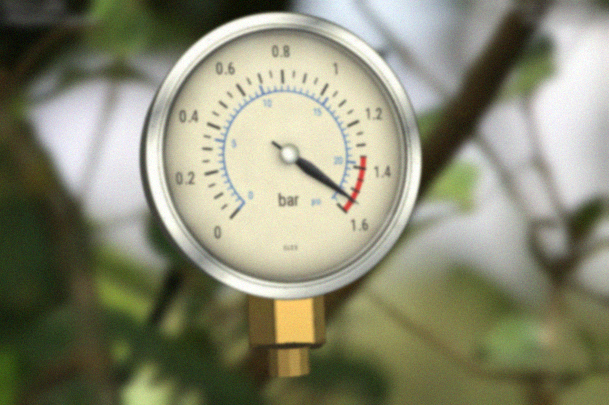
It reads 1.55; bar
